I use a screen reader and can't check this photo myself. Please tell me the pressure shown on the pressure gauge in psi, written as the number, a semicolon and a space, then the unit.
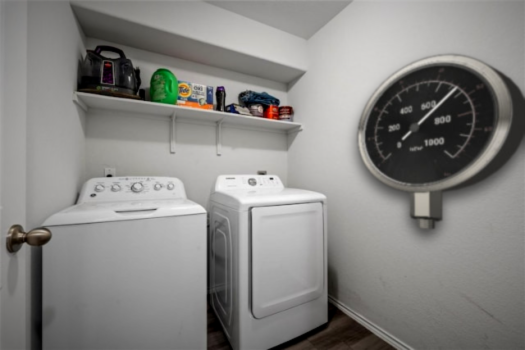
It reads 675; psi
